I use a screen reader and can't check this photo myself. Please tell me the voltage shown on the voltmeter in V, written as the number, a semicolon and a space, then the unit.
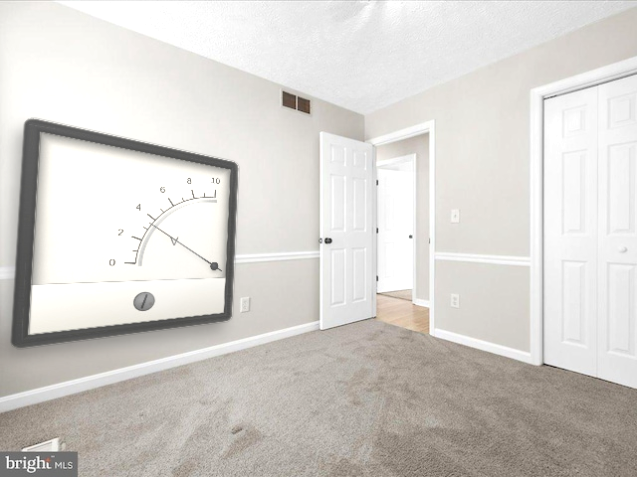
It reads 3.5; V
